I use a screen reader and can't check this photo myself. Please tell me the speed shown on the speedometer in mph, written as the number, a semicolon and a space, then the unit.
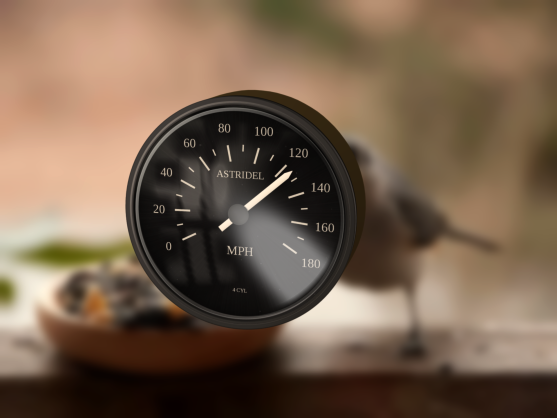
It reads 125; mph
